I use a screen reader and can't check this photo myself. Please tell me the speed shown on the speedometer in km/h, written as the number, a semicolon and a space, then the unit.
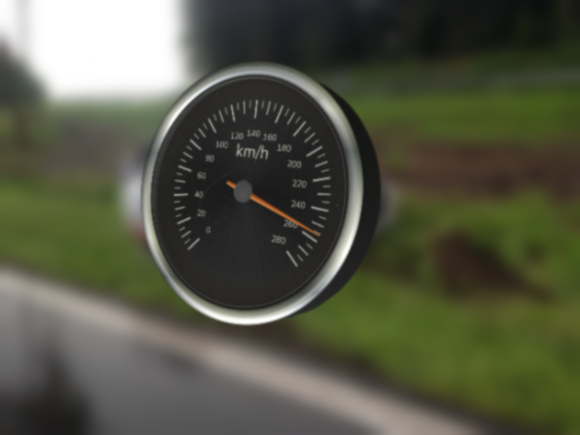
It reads 255; km/h
